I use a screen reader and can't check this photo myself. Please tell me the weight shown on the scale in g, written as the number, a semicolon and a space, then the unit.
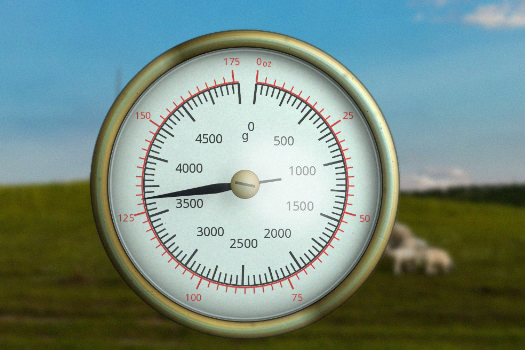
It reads 3650; g
